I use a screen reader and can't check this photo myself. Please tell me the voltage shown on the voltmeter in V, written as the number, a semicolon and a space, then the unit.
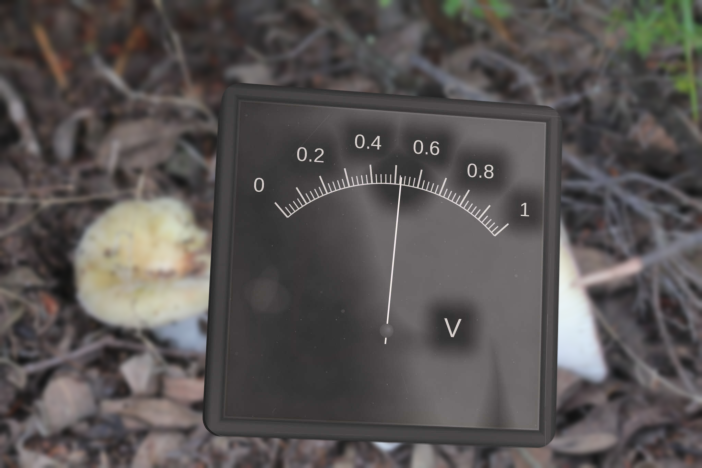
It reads 0.52; V
